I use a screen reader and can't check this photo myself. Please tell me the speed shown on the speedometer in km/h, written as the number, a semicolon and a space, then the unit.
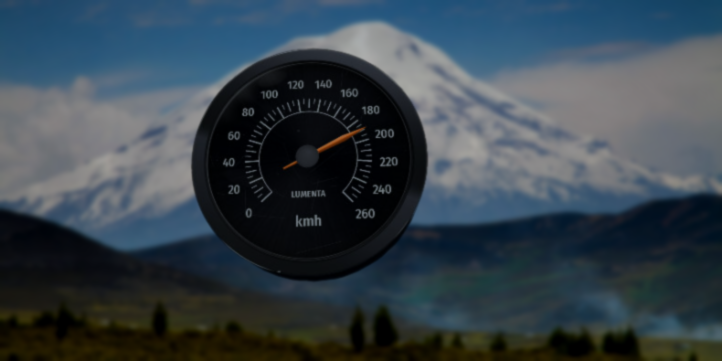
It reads 190; km/h
